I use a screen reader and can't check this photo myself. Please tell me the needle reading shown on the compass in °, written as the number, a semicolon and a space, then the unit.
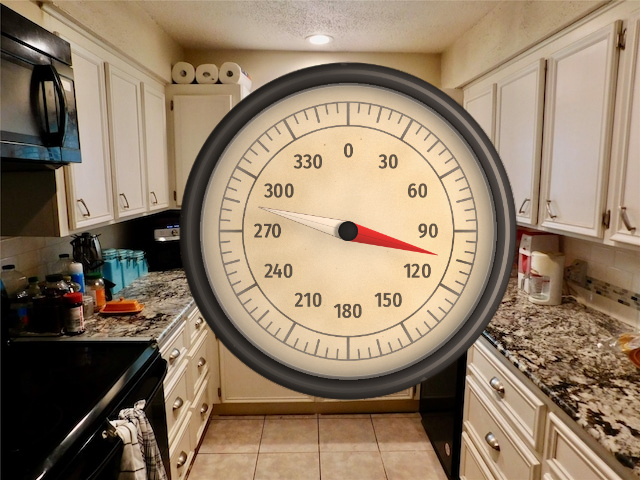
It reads 105; °
